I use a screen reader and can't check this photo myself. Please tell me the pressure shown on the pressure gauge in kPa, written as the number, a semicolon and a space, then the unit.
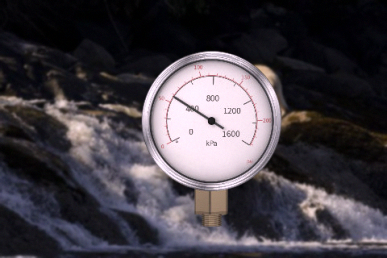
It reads 400; kPa
